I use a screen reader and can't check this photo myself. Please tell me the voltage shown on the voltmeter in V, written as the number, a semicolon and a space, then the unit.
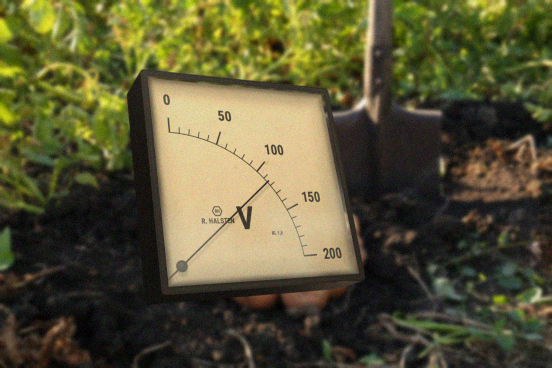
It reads 115; V
